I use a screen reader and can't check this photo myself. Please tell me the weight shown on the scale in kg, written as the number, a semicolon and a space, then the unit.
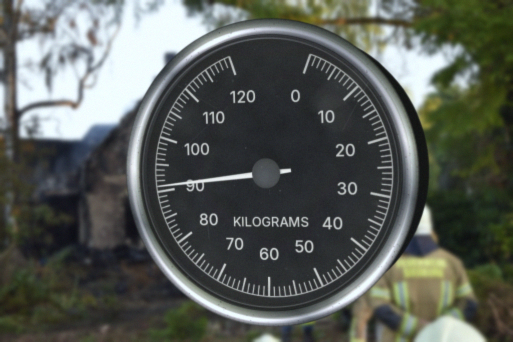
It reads 91; kg
